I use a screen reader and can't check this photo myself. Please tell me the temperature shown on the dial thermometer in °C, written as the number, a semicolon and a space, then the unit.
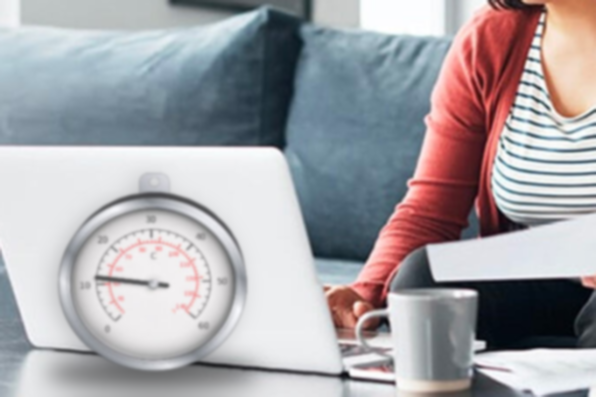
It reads 12; °C
